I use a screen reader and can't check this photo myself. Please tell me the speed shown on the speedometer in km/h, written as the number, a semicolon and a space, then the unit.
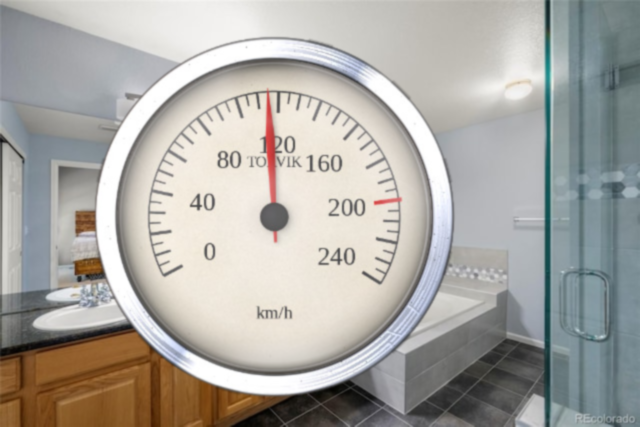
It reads 115; km/h
